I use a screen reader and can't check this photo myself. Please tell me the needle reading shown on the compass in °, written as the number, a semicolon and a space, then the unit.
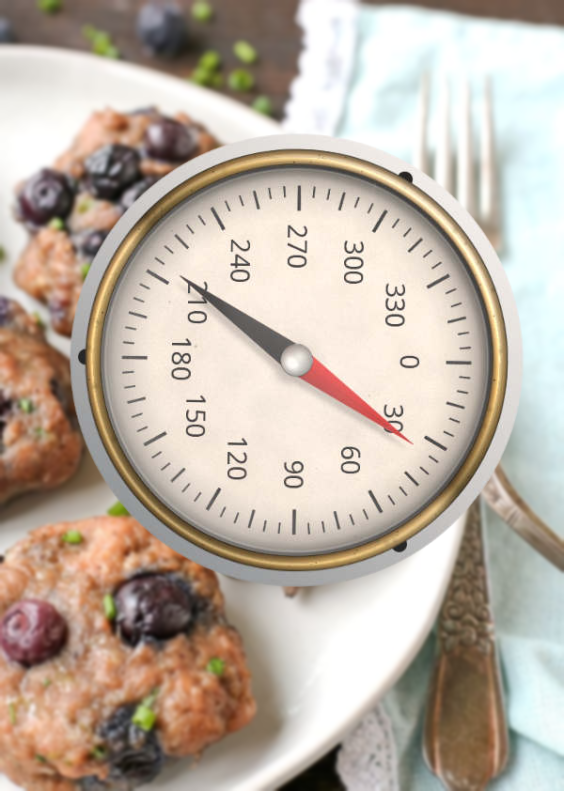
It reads 35; °
